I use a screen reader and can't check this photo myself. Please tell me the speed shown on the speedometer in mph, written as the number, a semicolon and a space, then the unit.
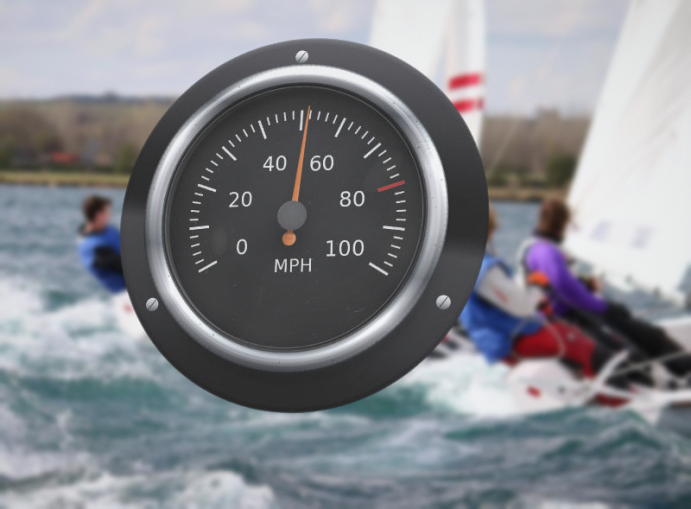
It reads 52; mph
